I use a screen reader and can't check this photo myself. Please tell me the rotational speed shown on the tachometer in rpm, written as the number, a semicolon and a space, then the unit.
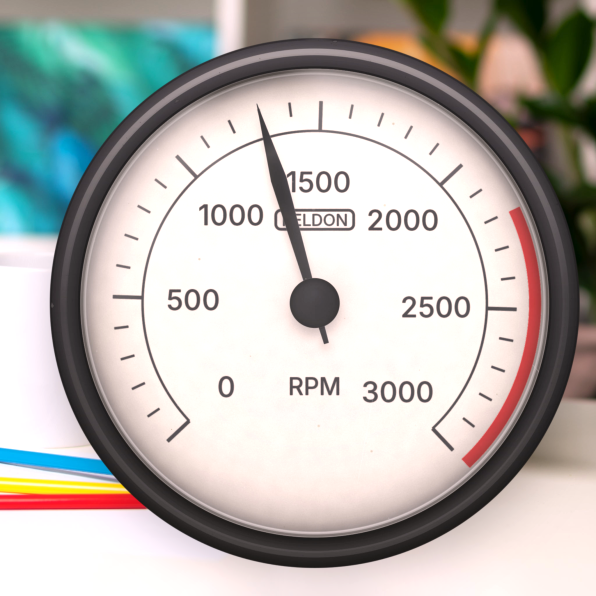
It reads 1300; rpm
